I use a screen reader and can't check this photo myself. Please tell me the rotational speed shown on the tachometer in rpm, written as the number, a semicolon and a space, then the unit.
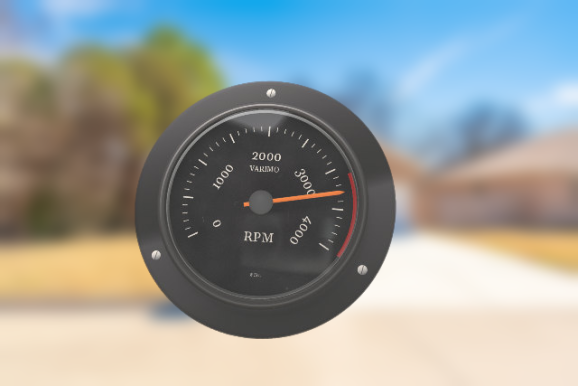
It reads 3300; rpm
